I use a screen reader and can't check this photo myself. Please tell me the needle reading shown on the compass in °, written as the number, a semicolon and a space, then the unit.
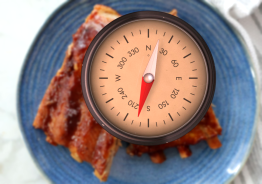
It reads 195; °
